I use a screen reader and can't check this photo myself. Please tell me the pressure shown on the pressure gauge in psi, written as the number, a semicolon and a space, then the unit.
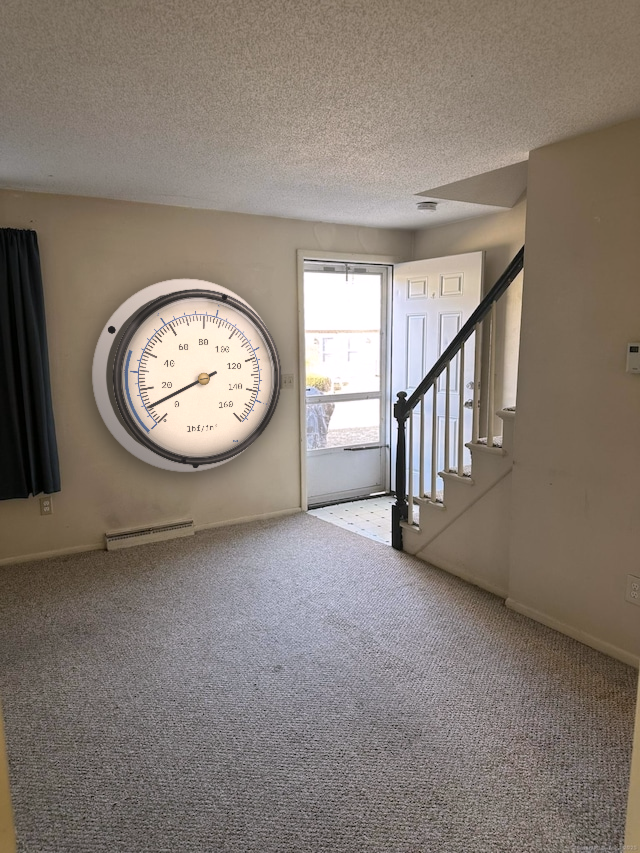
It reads 10; psi
